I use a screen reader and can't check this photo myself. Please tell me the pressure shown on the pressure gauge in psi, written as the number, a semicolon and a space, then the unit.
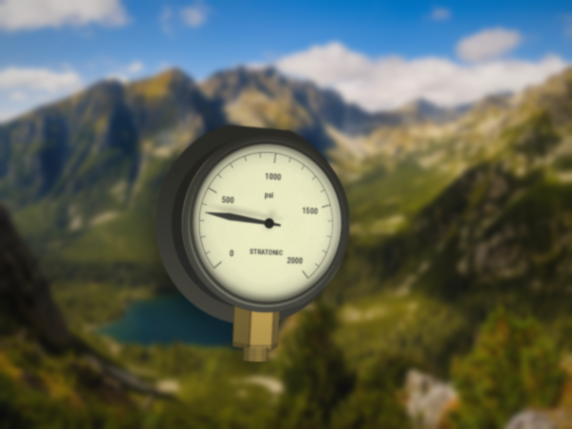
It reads 350; psi
